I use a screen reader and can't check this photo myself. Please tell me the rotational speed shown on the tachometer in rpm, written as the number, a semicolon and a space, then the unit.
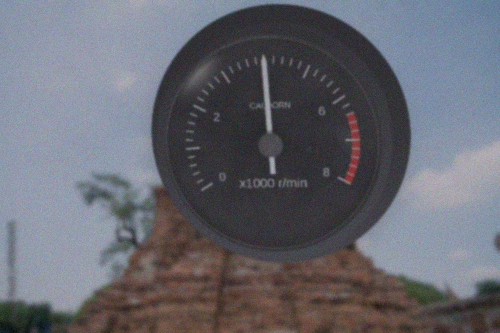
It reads 4000; rpm
